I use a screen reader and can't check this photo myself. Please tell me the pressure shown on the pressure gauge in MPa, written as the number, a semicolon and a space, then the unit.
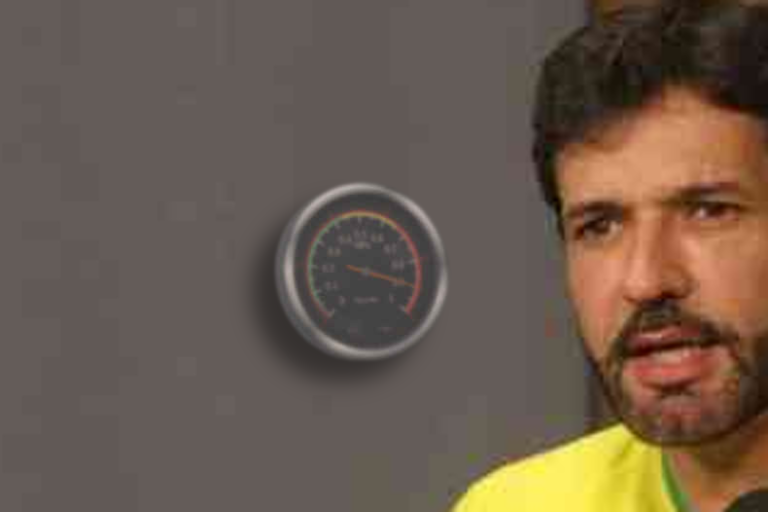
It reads 0.9; MPa
